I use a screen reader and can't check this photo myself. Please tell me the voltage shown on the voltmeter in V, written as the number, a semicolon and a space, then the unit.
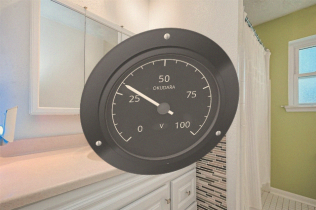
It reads 30; V
